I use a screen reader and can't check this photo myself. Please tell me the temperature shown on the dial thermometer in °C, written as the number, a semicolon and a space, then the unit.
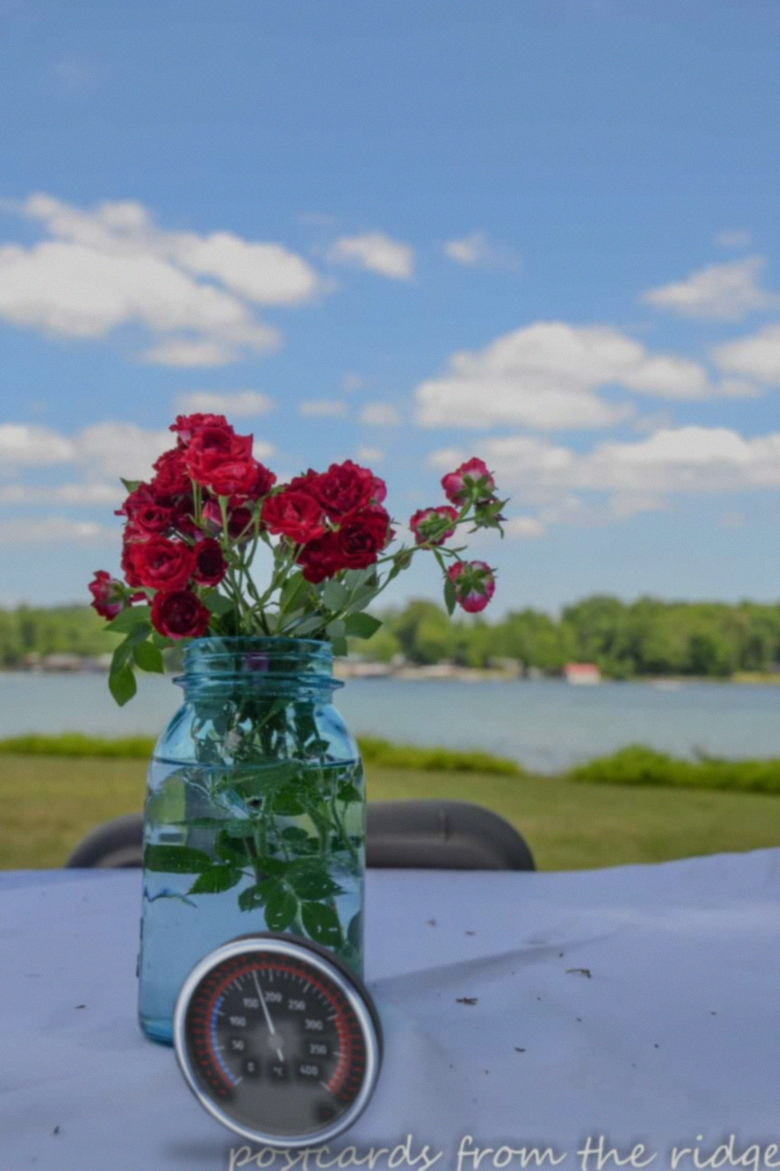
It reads 180; °C
